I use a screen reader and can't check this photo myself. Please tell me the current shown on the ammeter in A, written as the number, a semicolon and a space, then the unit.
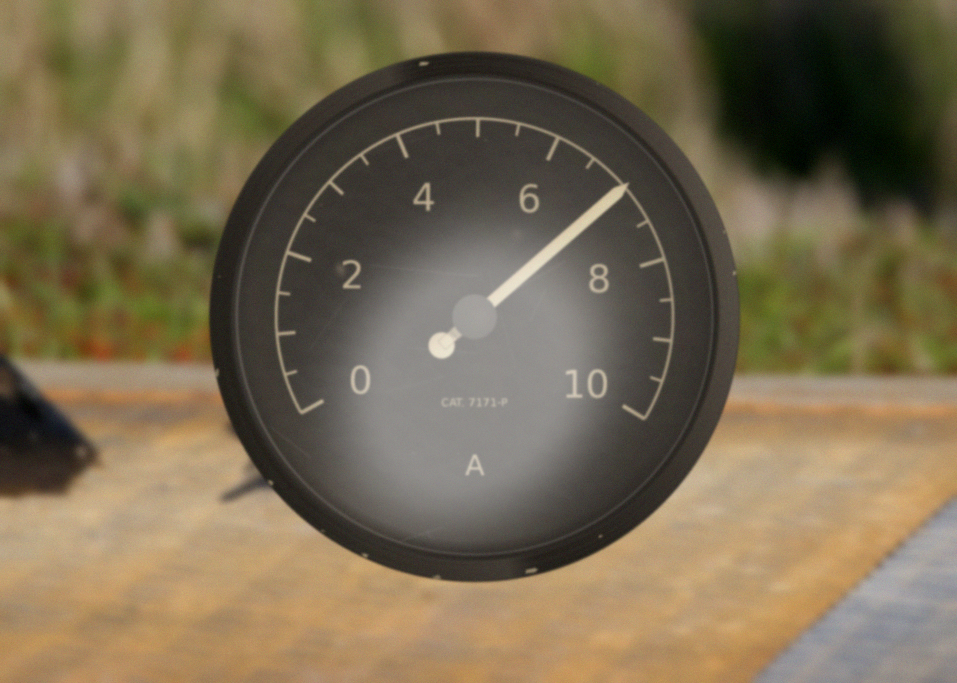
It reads 7; A
